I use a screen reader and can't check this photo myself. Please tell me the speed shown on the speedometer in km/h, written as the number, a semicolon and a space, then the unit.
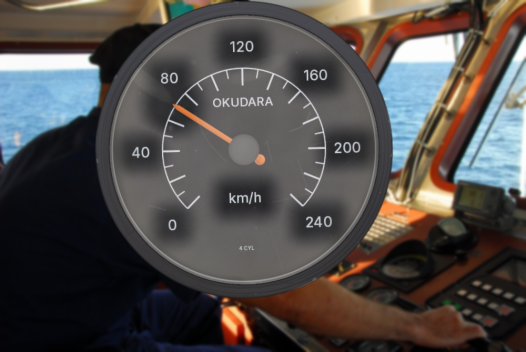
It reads 70; km/h
